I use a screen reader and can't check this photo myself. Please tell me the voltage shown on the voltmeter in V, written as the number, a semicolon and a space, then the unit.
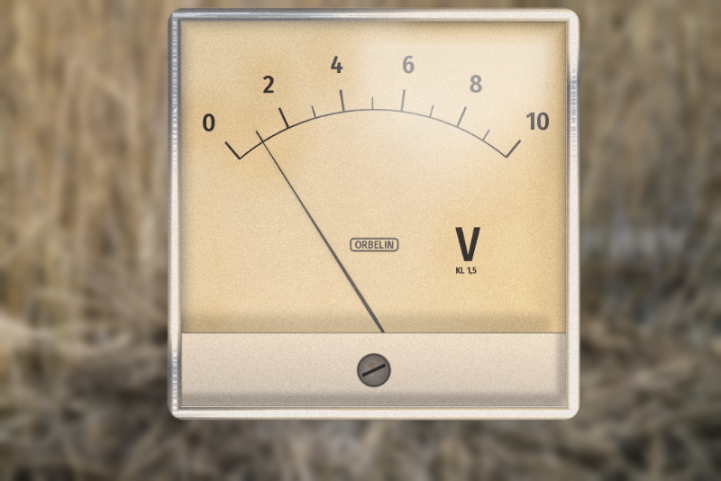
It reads 1; V
